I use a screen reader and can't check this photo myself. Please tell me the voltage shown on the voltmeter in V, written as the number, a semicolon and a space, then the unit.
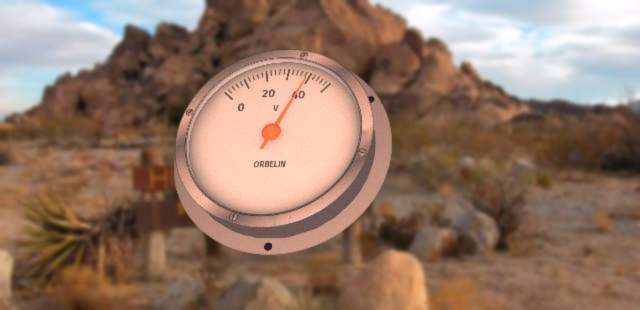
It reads 40; V
